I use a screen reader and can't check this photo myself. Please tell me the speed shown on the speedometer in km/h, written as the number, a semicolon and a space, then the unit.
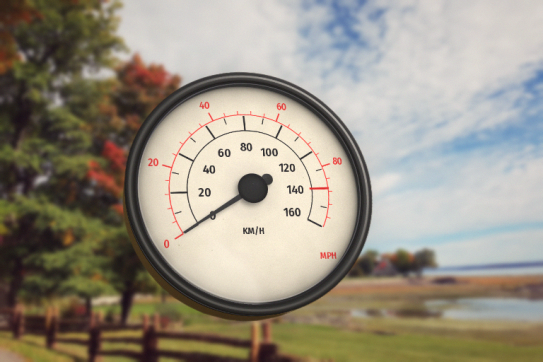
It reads 0; km/h
